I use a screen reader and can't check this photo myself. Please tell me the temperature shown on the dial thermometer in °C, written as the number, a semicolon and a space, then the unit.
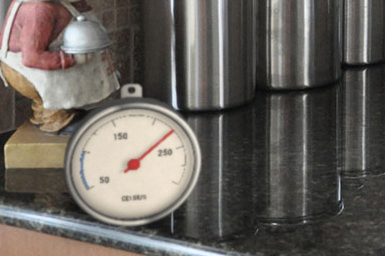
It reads 225; °C
